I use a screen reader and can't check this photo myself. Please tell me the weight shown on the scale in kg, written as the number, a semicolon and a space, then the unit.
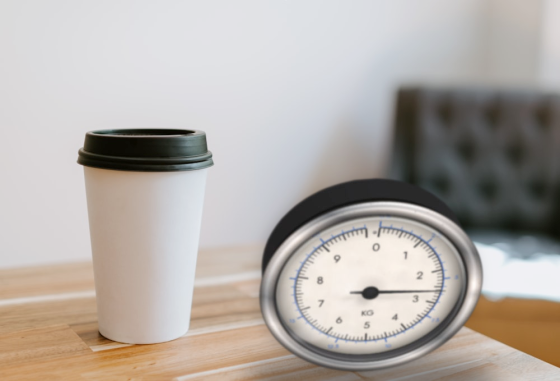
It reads 2.5; kg
